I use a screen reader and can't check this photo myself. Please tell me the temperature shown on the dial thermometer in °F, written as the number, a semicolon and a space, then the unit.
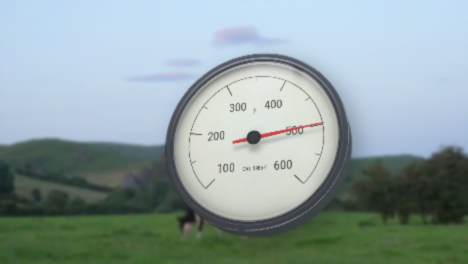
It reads 500; °F
